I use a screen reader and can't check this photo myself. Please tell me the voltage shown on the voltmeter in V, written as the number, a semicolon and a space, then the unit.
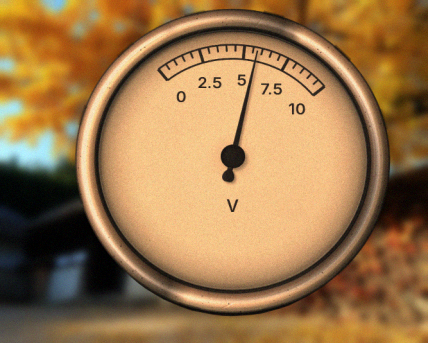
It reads 5.75; V
